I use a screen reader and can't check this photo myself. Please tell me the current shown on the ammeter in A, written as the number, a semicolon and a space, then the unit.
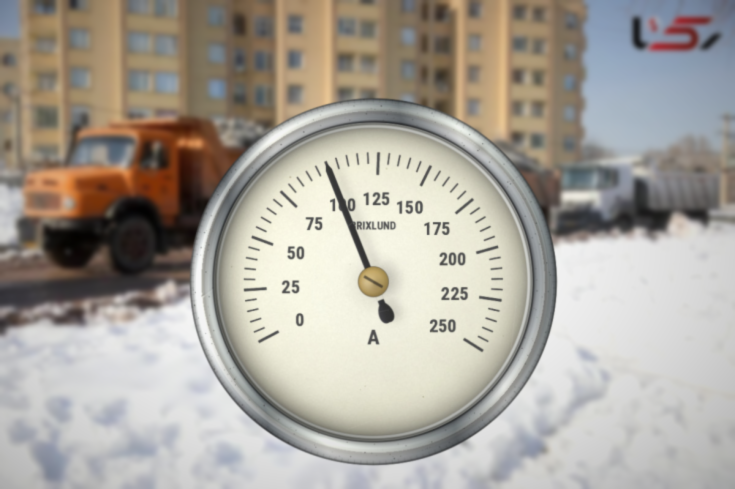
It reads 100; A
